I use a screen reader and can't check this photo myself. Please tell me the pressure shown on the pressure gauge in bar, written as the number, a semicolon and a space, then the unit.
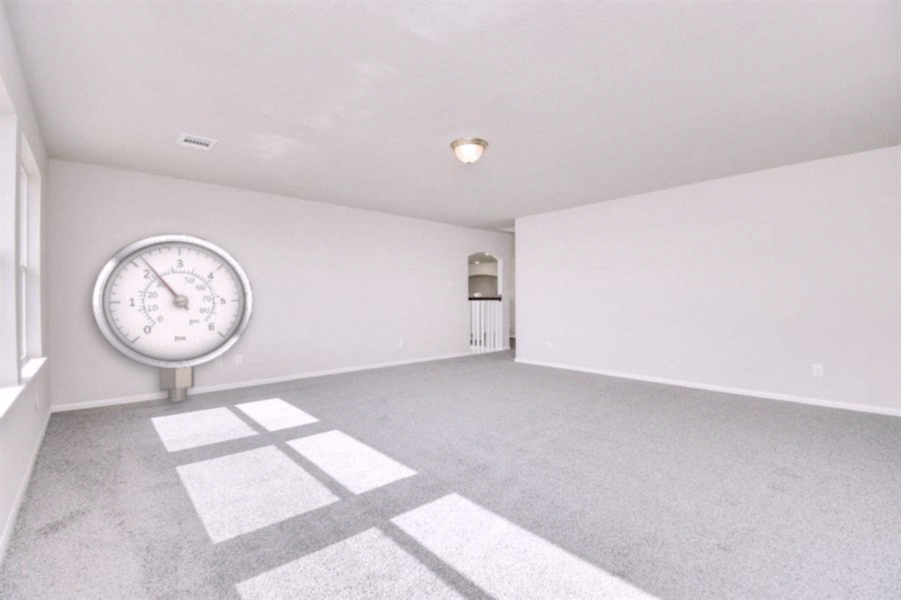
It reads 2.2; bar
